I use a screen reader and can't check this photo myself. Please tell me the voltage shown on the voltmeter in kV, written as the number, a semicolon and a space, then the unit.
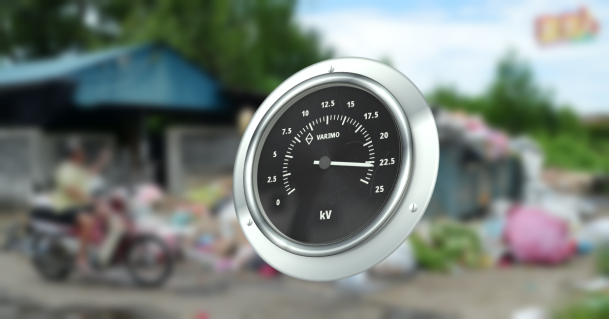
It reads 23; kV
